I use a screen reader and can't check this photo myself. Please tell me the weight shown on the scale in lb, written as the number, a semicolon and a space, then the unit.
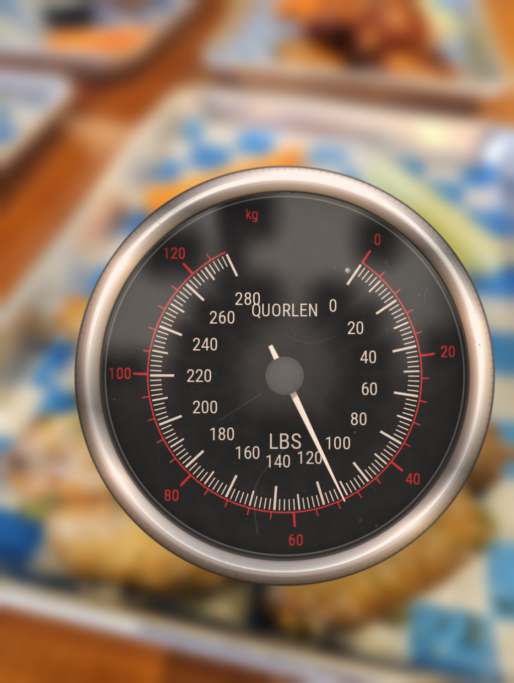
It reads 112; lb
